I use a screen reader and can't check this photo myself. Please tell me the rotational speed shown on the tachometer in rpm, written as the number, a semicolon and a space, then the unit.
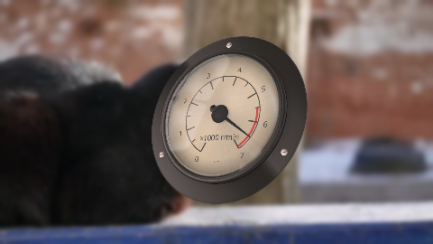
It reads 6500; rpm
